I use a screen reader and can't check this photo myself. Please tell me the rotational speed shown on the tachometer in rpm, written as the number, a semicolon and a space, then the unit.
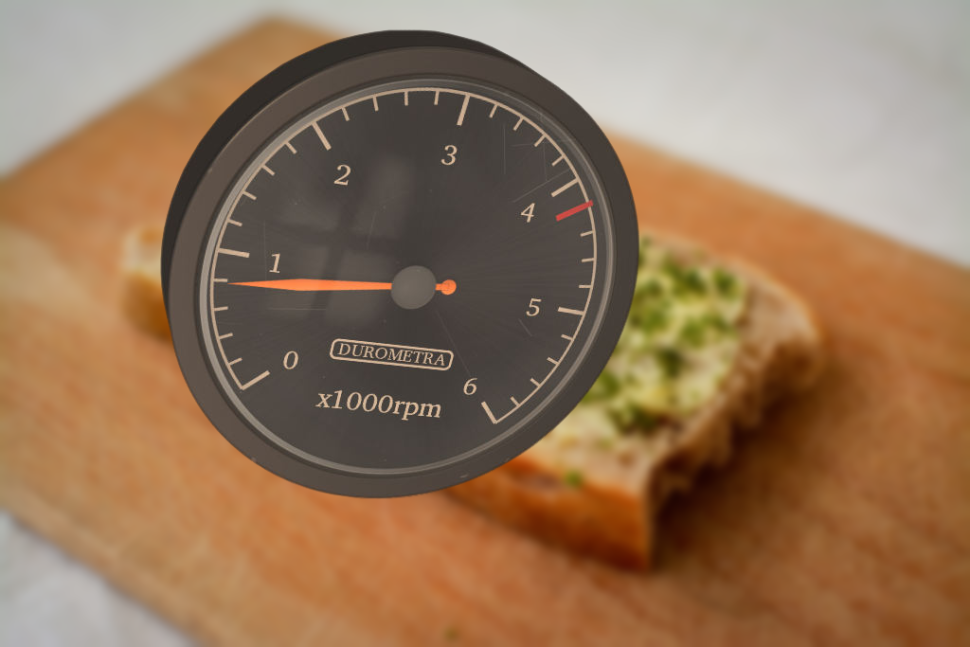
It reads 800; rpm
